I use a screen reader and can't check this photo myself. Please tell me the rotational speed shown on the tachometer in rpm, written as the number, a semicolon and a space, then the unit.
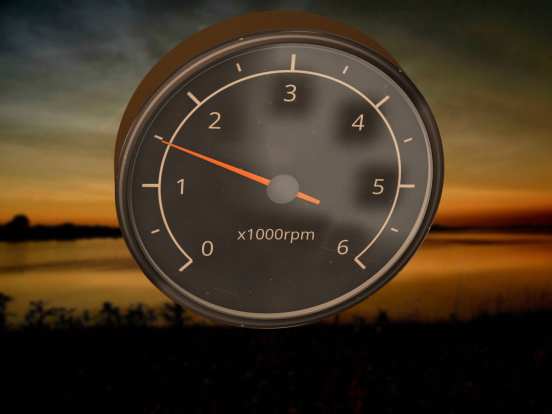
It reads 1500; rpm
